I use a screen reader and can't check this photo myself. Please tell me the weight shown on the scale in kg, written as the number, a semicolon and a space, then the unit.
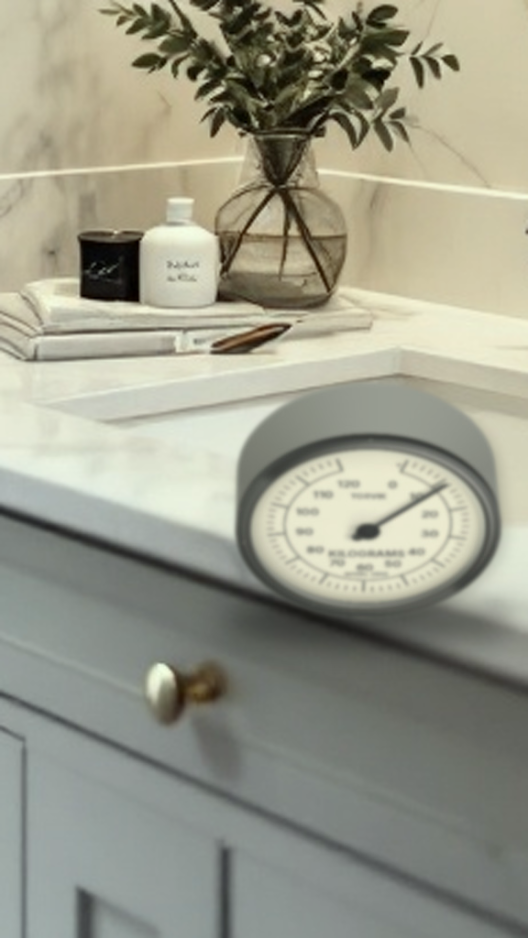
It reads 10; kg
